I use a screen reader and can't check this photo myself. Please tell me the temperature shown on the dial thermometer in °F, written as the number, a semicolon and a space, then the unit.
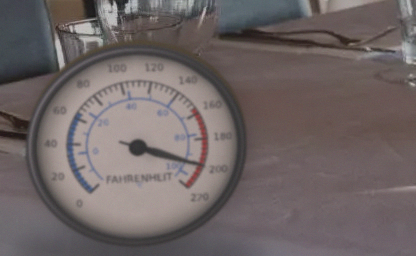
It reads 200; °F
